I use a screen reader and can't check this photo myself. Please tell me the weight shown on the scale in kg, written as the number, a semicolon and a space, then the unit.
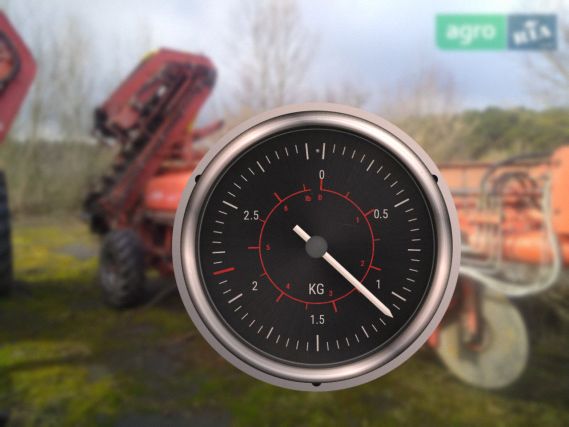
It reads 1.1; kg
